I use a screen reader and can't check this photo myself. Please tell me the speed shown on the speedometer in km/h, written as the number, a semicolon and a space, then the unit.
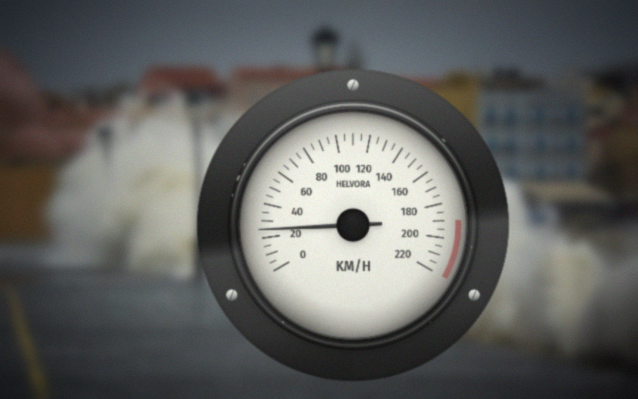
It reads 25; km/h
